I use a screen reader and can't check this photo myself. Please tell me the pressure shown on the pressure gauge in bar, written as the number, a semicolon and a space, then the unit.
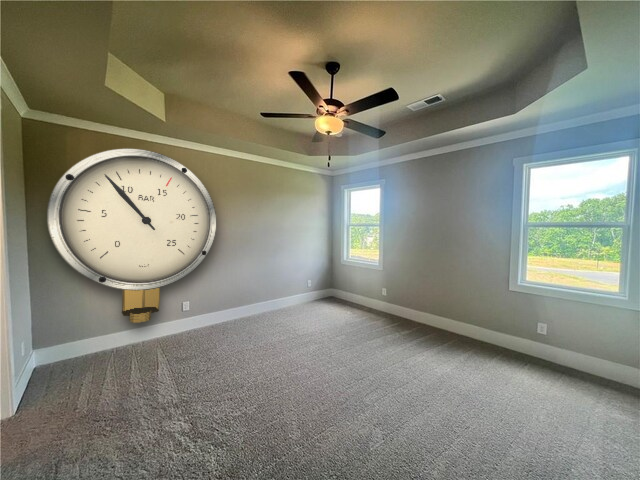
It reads 9; bar
